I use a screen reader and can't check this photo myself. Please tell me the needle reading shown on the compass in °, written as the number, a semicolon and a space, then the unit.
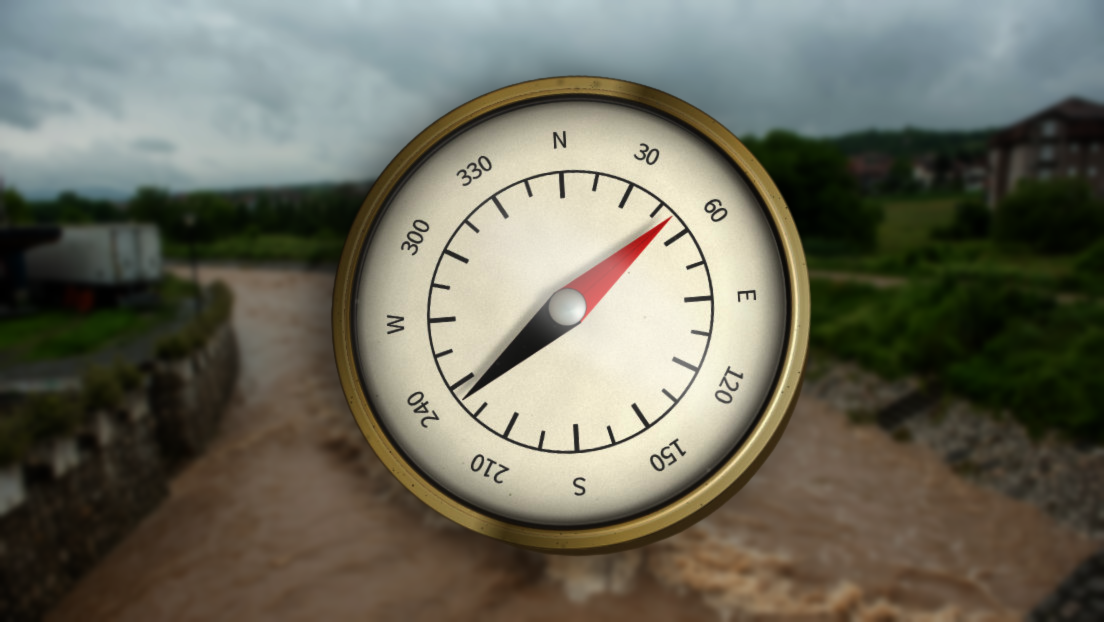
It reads 52.5; °
